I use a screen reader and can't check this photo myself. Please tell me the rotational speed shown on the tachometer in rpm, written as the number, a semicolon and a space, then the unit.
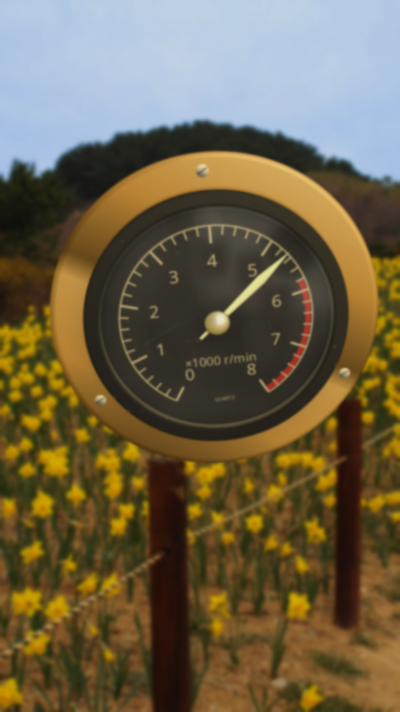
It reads 5300; rpm
